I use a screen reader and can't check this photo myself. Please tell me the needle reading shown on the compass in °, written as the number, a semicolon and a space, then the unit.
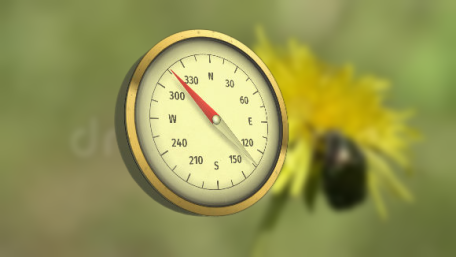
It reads 315; °
